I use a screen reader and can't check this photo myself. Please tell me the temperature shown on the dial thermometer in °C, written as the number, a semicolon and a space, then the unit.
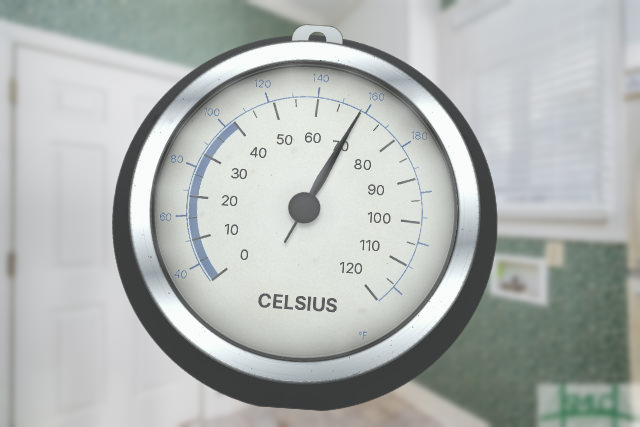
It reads 70; °C
